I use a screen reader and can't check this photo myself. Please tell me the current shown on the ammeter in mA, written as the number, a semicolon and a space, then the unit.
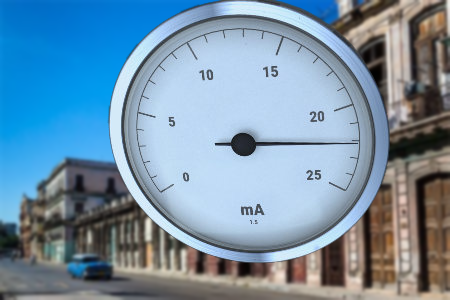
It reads 22; mA
